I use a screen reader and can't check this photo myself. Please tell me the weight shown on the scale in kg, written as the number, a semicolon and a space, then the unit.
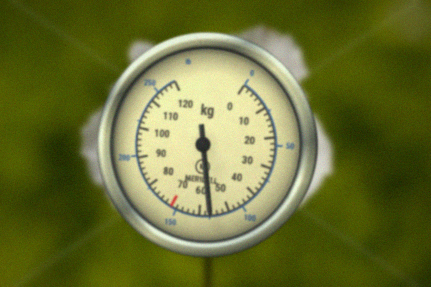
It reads 56; kg
